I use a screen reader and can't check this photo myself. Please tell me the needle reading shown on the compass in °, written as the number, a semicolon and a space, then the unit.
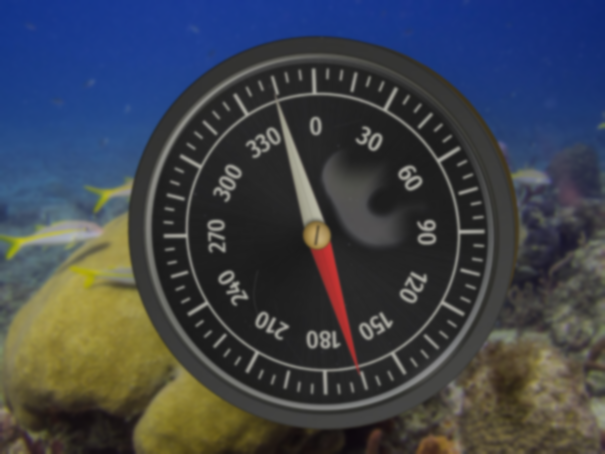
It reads 165; °
